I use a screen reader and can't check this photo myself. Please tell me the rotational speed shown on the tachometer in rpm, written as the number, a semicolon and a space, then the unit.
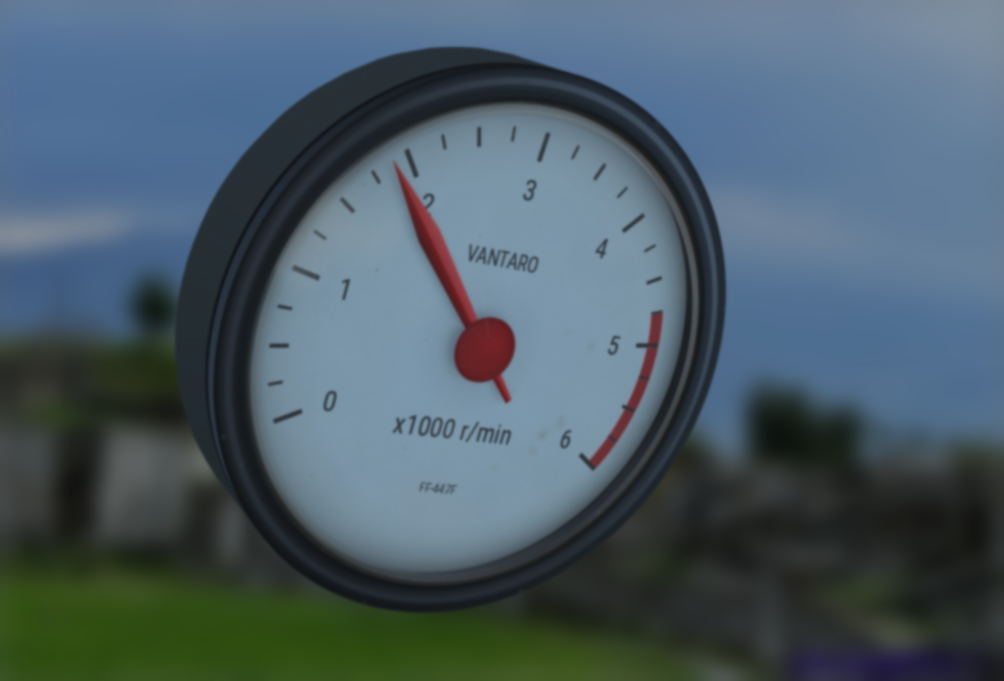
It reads 1875; rpm
